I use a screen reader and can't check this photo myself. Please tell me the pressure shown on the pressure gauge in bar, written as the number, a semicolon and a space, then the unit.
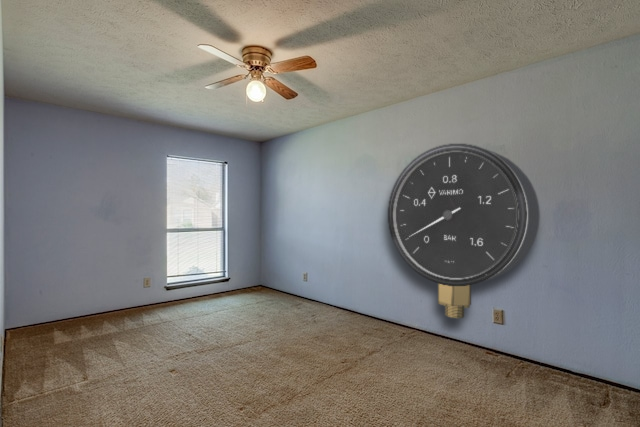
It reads 0.1; bar
